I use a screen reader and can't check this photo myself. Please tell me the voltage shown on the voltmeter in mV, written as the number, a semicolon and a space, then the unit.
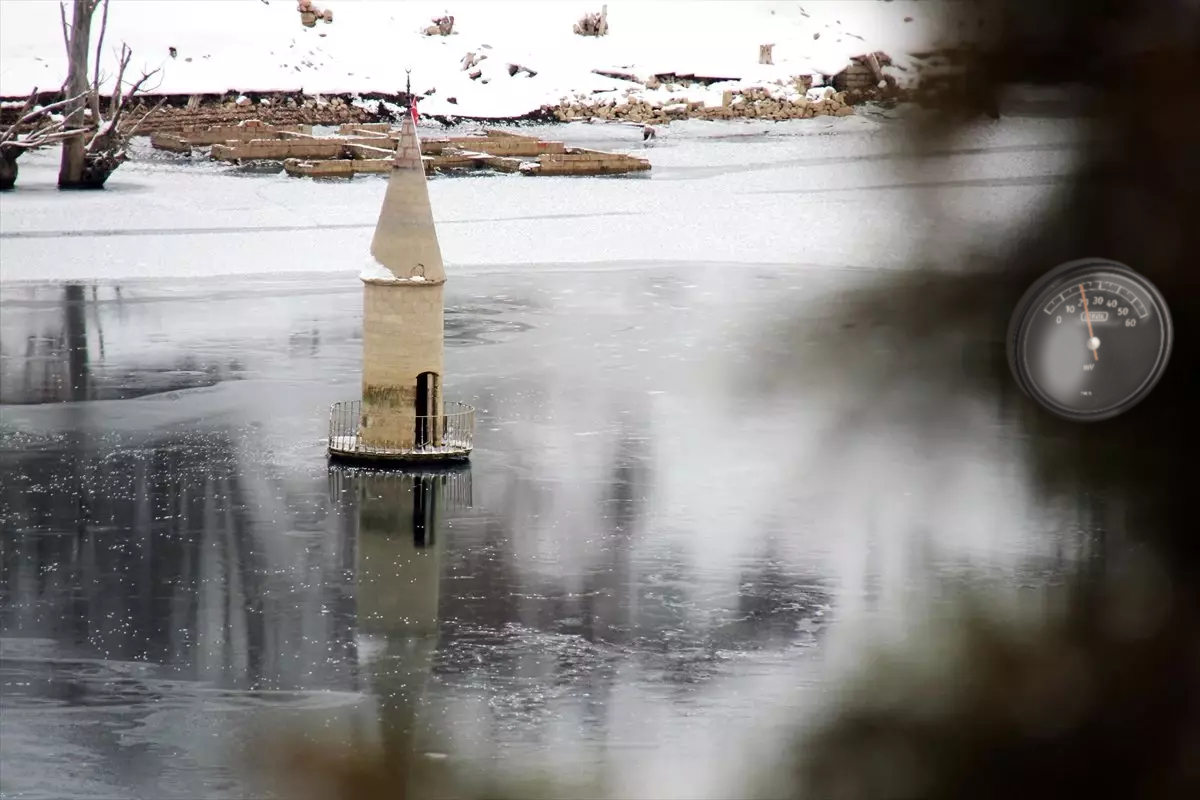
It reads 20; mV
